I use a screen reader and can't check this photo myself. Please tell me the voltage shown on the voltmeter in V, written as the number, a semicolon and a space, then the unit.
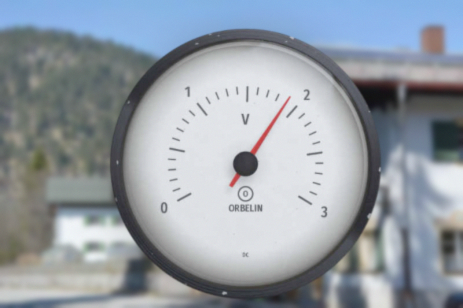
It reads 1.9; V
